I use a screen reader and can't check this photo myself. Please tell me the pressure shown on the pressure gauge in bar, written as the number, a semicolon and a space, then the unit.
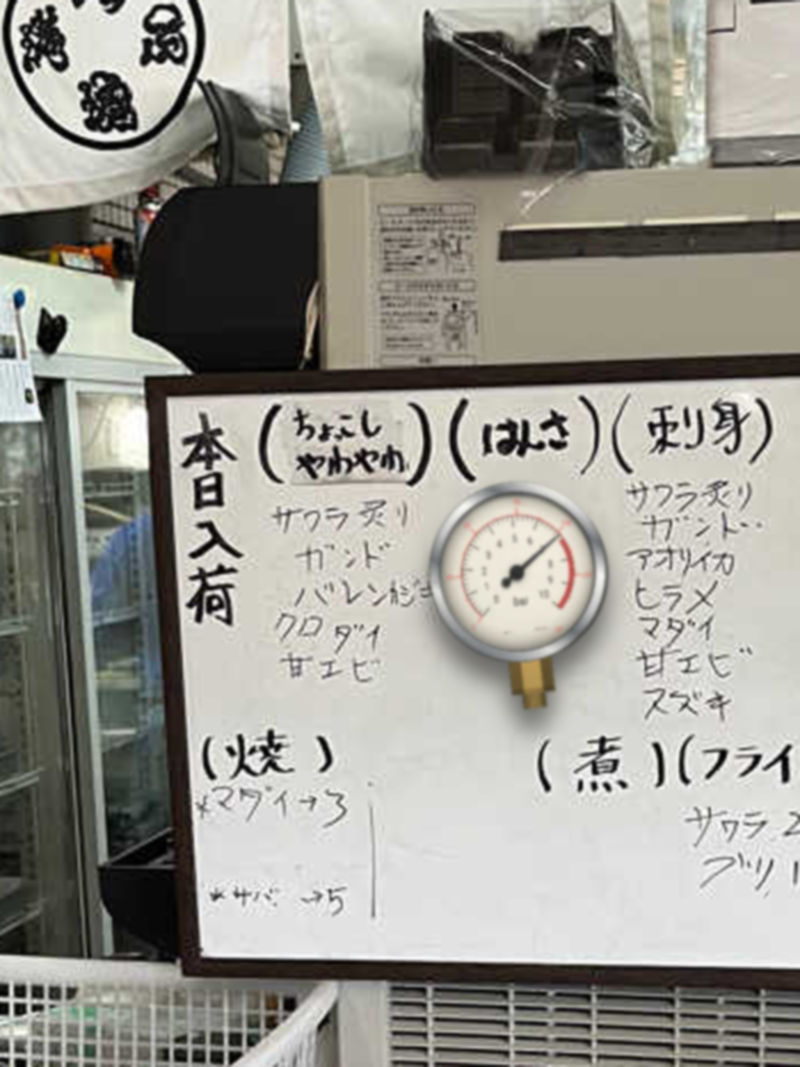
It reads 7; bar
